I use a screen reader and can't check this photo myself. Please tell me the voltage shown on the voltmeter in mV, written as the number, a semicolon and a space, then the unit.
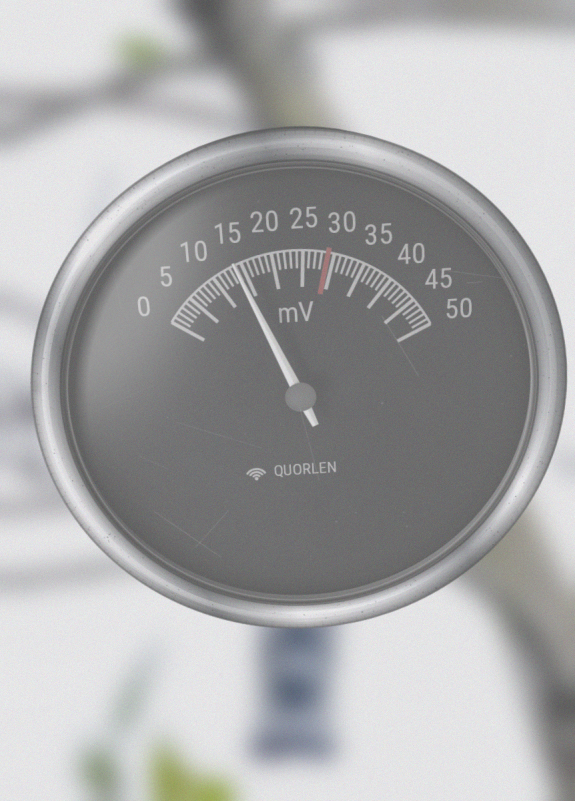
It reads 14; mV
